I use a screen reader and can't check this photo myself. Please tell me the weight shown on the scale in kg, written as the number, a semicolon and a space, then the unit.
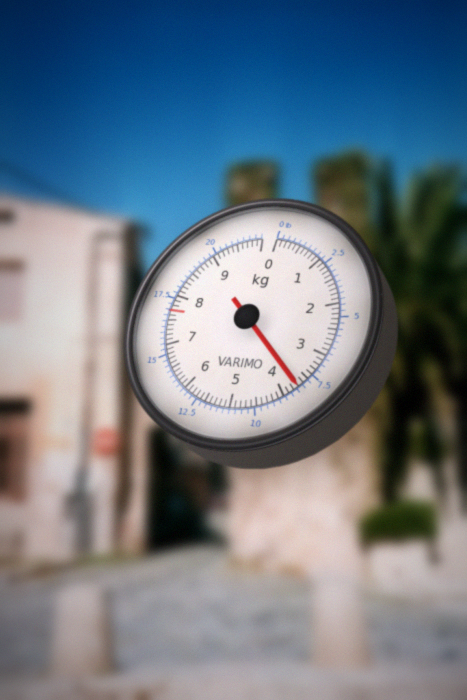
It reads 3.7; kg
